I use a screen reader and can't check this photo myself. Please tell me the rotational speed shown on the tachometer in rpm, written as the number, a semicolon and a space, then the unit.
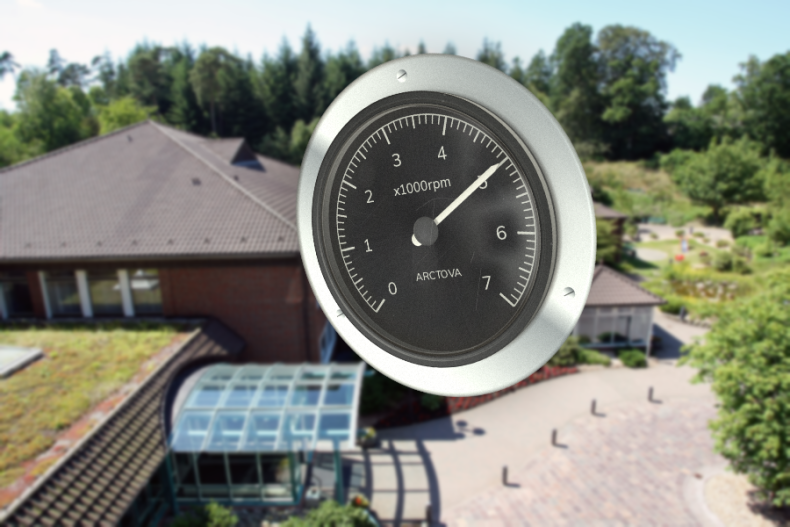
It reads 5000; rpm
